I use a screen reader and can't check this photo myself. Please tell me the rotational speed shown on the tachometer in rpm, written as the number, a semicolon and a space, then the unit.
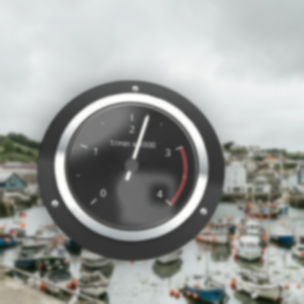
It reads 2250; rpm
